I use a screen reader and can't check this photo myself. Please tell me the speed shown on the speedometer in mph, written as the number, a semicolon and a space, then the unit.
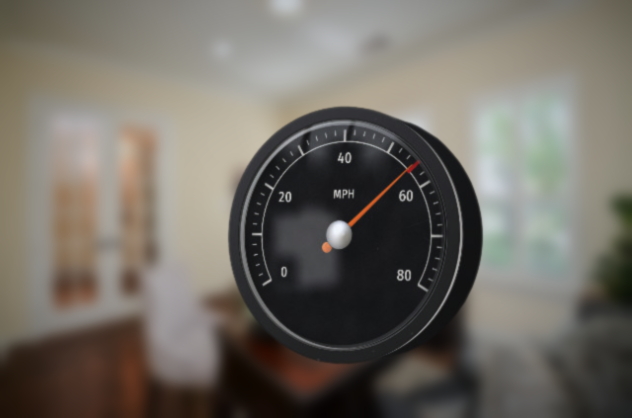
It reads 56; mph
